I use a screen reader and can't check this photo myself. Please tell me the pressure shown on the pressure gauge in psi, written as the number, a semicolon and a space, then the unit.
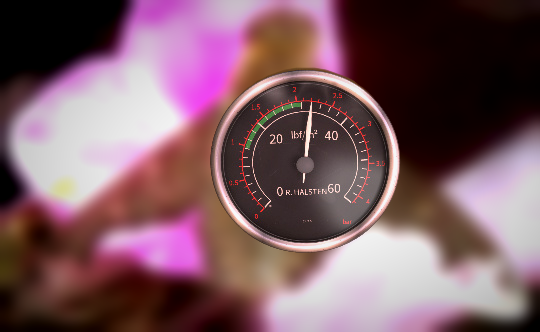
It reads 32; psi
